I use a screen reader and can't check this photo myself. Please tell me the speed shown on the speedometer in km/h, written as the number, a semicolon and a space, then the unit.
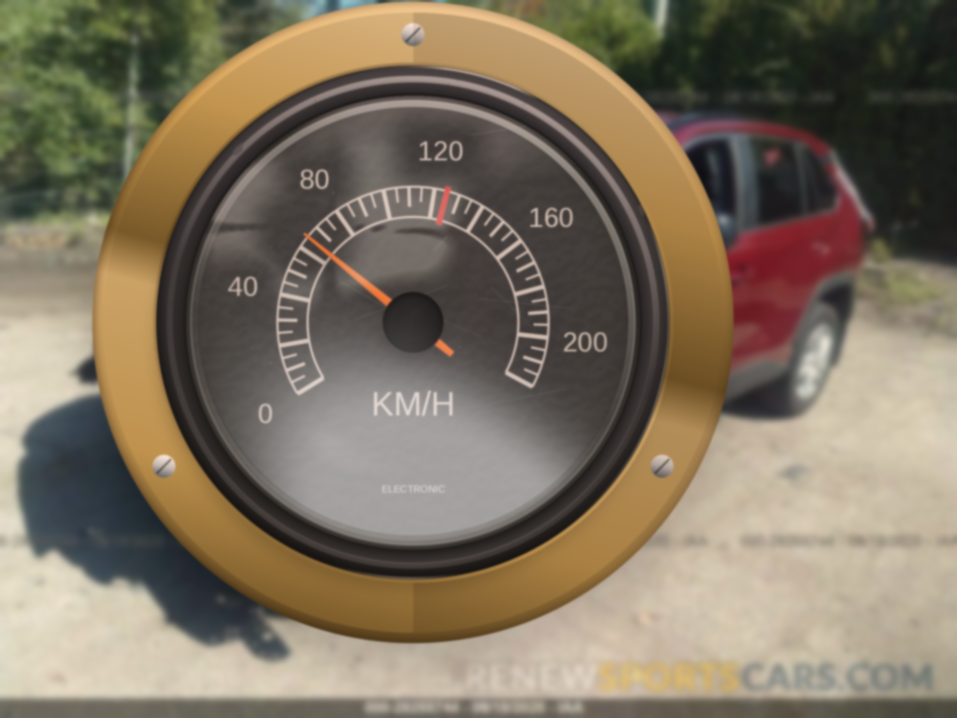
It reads 65; km/h
